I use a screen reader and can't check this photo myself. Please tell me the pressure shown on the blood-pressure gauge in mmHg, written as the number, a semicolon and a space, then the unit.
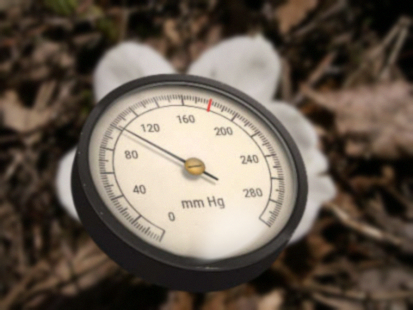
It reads 100; mmHg
